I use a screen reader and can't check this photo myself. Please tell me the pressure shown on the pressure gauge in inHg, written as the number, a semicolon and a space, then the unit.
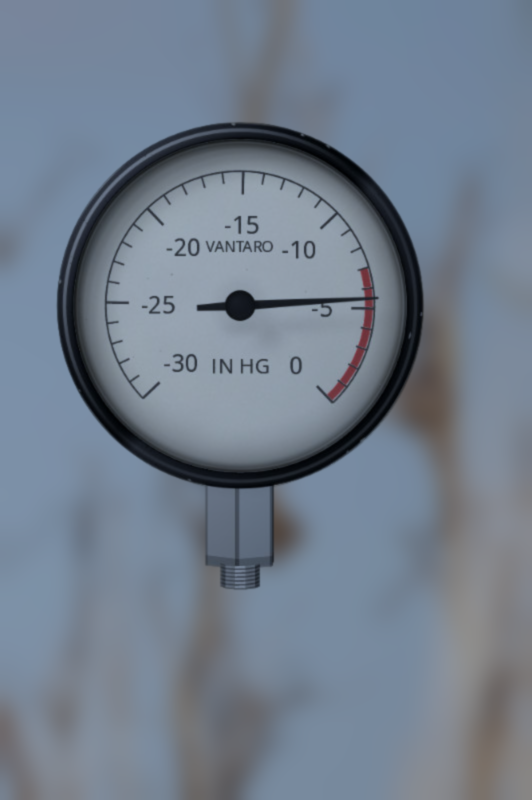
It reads -5.5; inHg
